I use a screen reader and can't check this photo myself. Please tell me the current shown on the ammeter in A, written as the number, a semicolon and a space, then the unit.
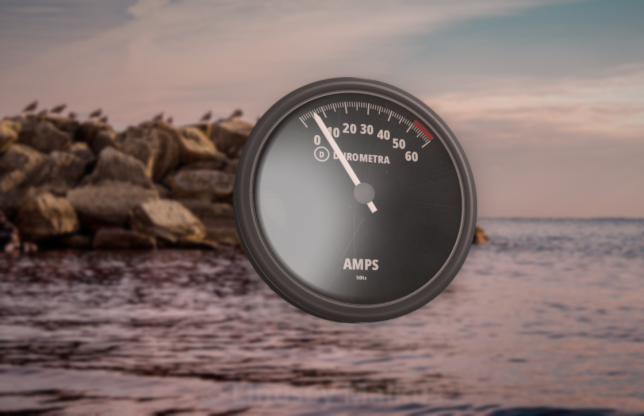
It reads 5; A
